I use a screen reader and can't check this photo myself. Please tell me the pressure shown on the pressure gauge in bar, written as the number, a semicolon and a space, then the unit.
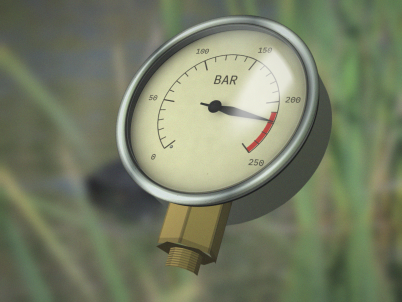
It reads 220; bar
